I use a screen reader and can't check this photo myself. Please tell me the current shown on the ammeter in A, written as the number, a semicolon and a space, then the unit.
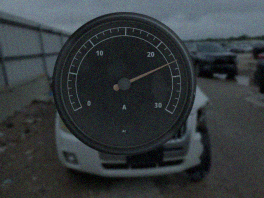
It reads 23; A
